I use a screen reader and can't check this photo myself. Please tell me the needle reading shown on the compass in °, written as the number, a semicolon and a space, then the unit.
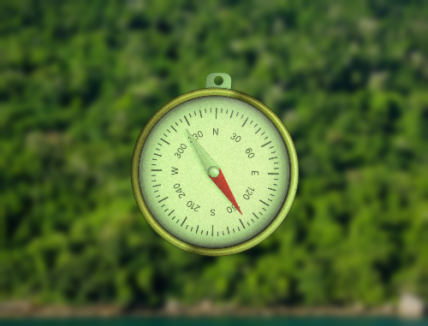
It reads 145; °
